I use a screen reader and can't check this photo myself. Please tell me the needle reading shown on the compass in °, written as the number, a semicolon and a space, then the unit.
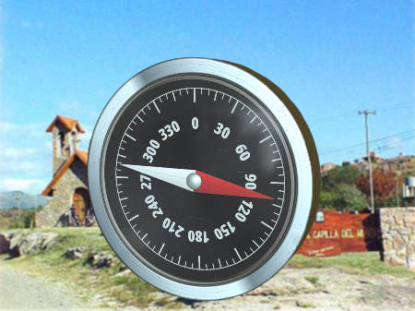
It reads 100; °
